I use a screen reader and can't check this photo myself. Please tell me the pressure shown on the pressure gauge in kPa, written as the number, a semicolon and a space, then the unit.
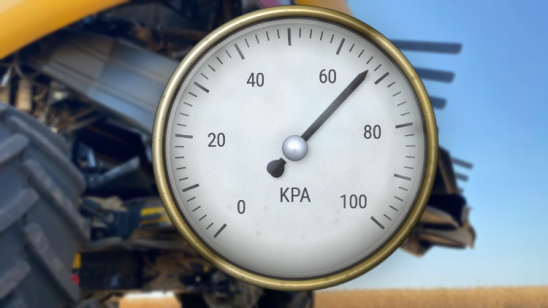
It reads 67; kPa
